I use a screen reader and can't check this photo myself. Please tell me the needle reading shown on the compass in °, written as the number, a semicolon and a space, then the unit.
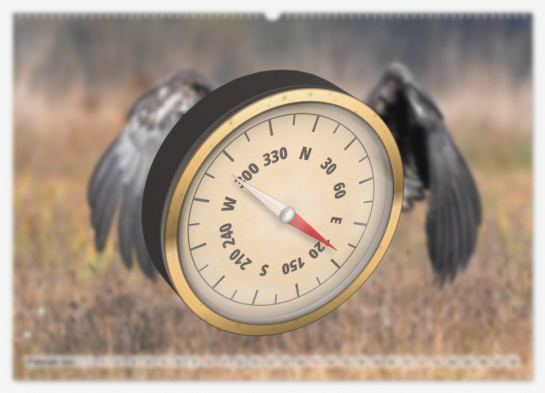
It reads 112.5; °
